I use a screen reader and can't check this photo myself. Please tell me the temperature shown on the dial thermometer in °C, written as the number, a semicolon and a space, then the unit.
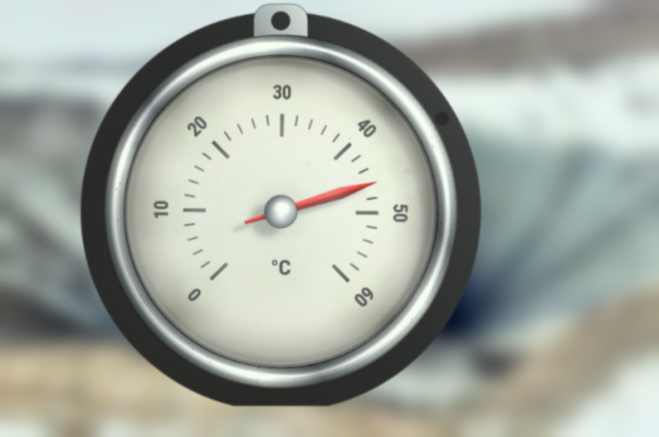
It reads 46; °C
